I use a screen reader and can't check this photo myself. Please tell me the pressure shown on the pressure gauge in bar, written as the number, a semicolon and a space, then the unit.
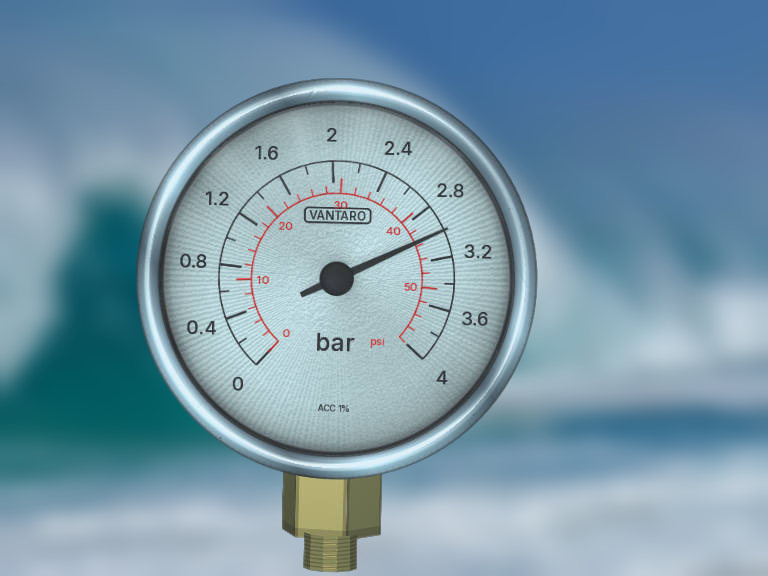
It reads 3; bar
